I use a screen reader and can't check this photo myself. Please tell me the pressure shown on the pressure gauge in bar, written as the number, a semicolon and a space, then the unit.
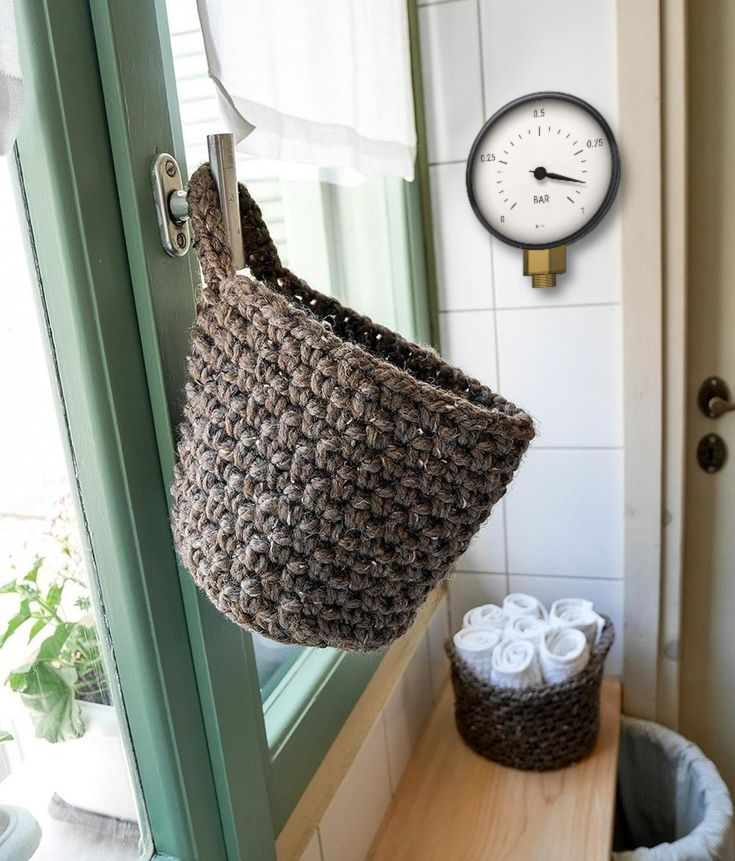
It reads 0.9; bar
